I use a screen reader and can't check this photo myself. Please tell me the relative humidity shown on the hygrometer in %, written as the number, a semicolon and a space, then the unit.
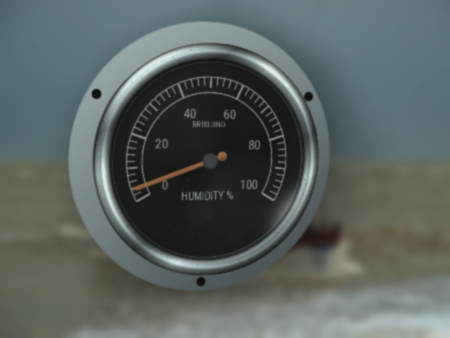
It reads 4; %
